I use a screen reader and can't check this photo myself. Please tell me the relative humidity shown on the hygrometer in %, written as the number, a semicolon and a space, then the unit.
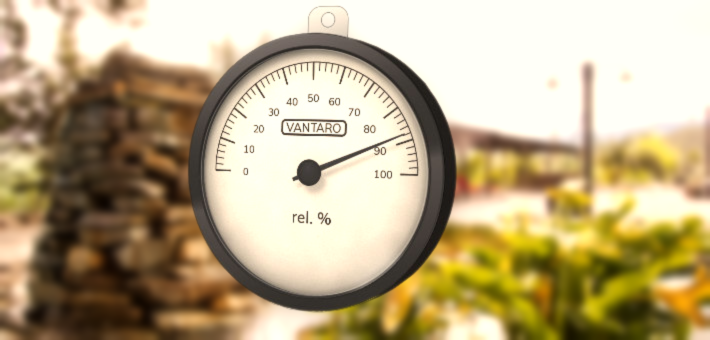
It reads 88; %
